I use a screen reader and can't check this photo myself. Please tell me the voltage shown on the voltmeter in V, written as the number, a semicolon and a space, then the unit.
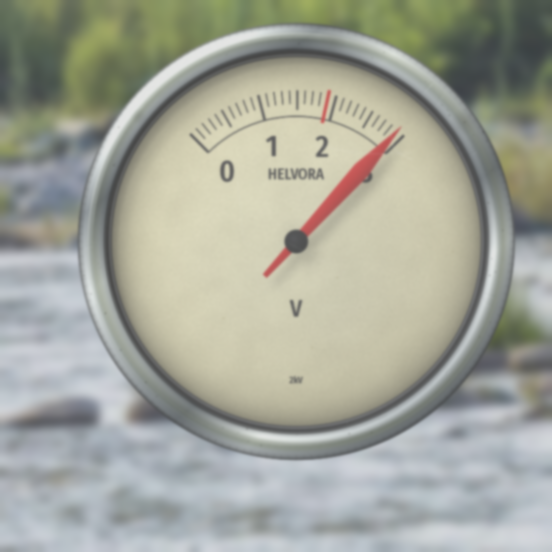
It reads 2.9; V
